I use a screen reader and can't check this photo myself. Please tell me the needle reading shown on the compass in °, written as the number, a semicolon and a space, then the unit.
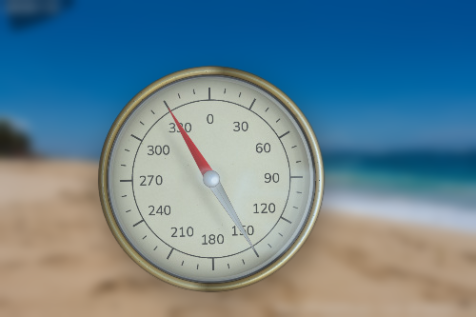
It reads 330; °
